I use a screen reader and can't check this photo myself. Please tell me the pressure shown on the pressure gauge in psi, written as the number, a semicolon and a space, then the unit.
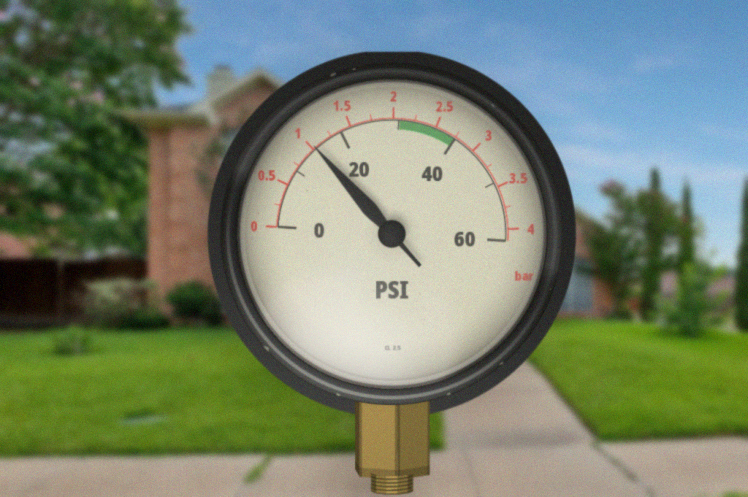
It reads 15; psi
